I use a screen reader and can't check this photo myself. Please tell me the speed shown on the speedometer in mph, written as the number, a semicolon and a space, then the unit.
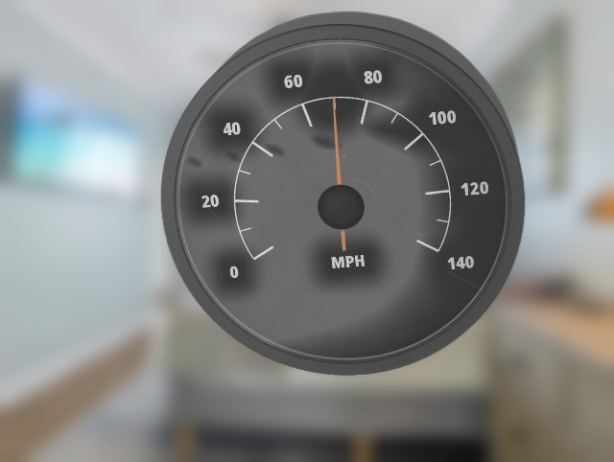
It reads 70; mph
